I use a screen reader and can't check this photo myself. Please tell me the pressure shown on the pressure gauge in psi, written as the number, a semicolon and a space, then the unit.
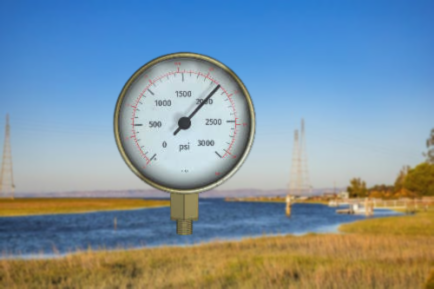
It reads 2000; psi
